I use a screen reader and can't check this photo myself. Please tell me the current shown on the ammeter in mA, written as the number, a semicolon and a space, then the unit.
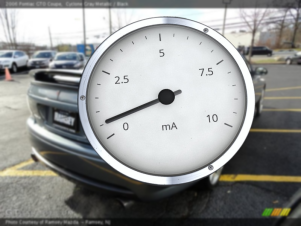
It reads 0.5; mA
